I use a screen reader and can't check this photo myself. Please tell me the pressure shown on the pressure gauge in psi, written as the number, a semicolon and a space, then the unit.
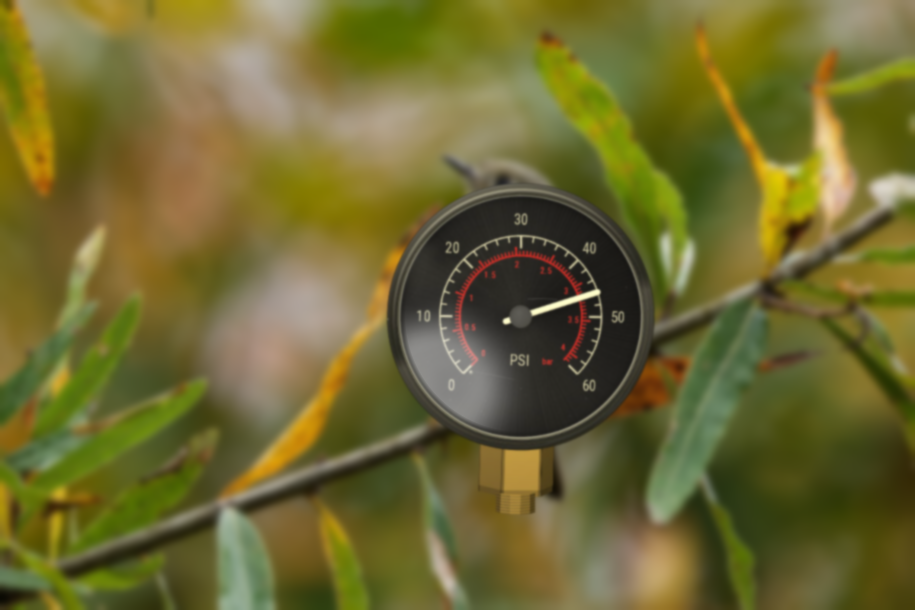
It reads 46; psi
